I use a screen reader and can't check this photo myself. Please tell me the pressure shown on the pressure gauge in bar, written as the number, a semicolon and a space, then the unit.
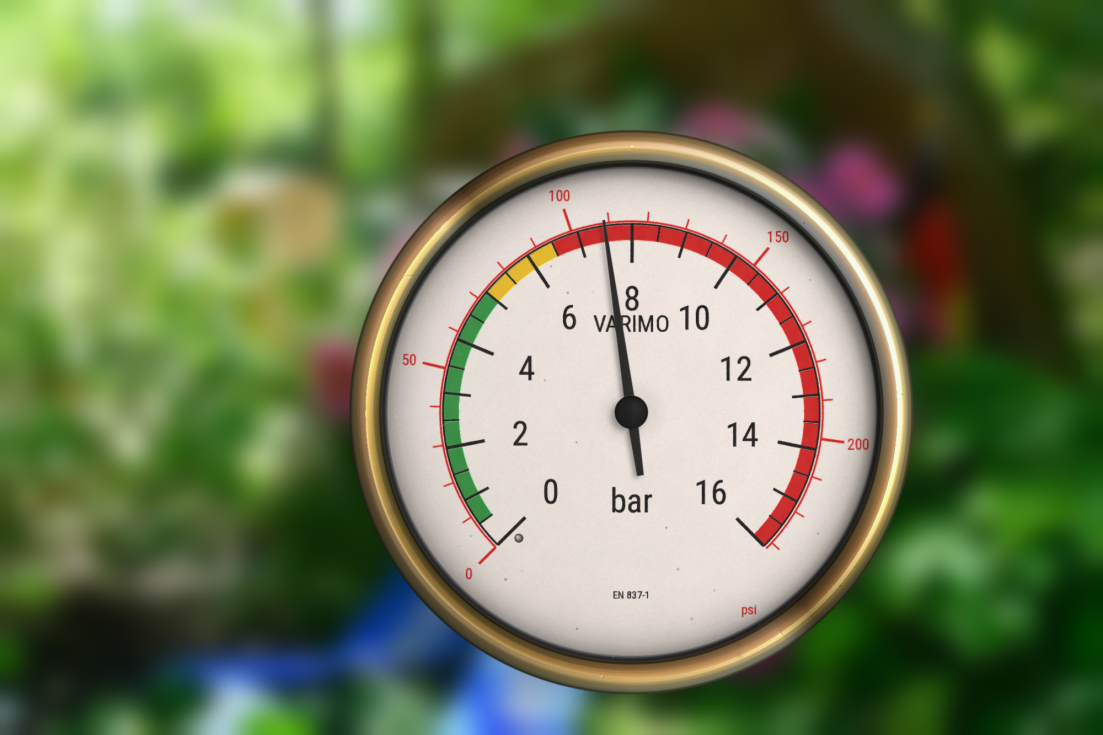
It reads 7.5; bar
